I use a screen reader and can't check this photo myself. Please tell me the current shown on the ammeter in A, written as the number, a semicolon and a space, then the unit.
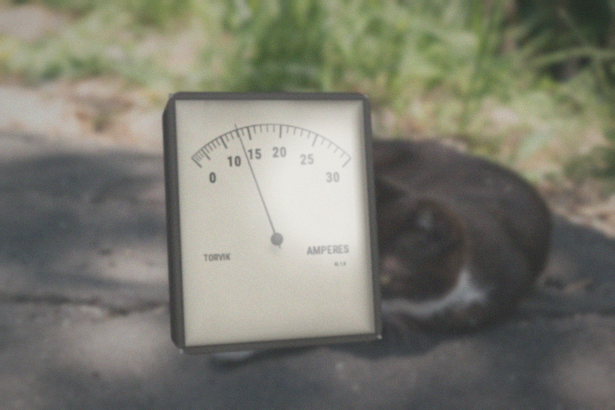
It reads 13; A
